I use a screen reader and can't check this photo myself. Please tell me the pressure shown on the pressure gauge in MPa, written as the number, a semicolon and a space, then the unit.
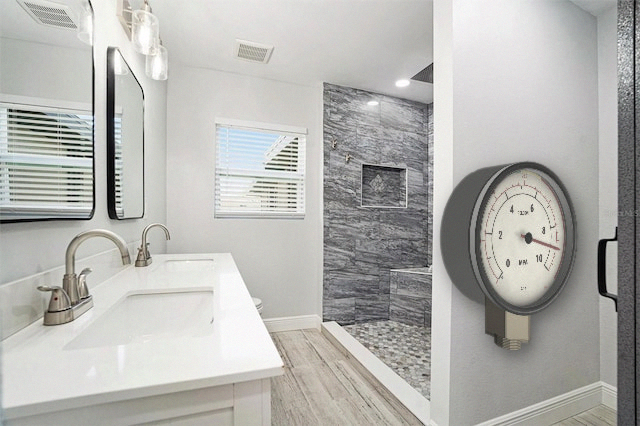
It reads 9; MPa
